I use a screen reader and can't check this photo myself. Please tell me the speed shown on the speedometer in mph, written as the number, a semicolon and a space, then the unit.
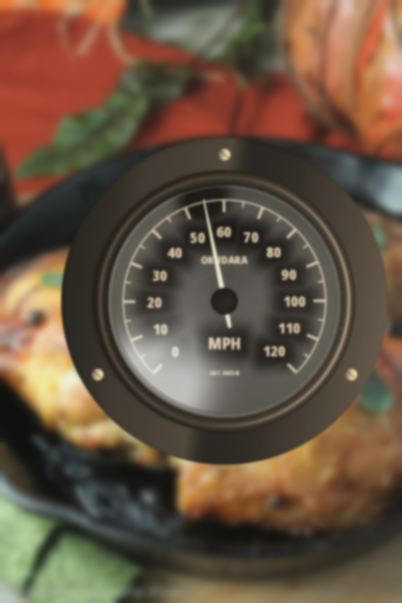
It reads 55; mph
